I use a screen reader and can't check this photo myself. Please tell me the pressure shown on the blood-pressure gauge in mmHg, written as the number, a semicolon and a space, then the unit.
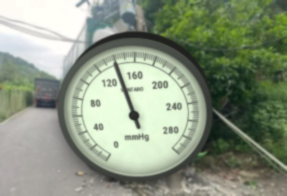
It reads 140; mmHg
